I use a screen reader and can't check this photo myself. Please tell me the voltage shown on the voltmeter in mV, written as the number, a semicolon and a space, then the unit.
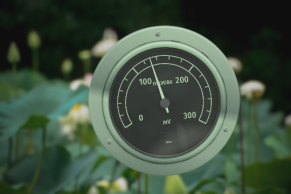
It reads 130; mV
